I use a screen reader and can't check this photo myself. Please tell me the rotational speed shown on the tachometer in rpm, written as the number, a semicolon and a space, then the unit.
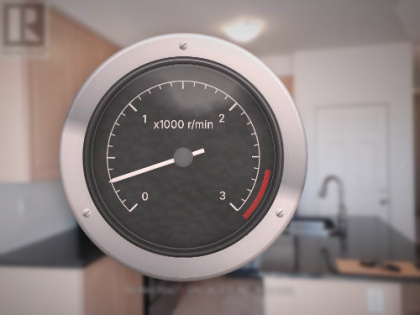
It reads 300; rpm
